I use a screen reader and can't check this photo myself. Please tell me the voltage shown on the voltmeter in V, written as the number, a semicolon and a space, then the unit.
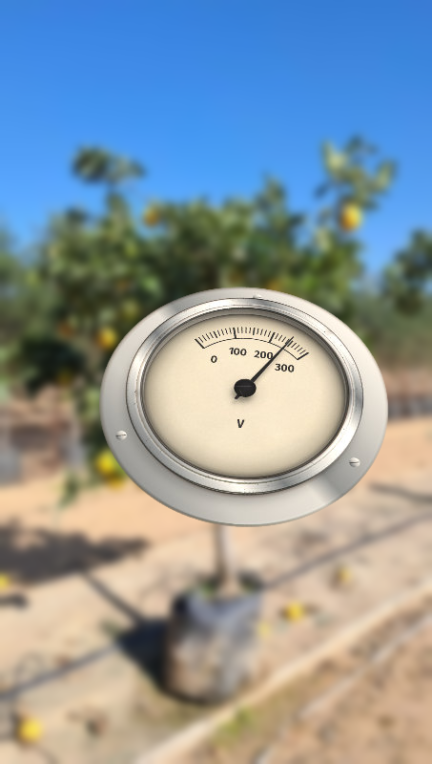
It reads 250; V
